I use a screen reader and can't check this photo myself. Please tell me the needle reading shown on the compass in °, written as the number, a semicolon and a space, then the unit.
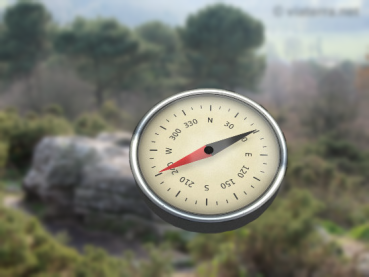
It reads 240; °
